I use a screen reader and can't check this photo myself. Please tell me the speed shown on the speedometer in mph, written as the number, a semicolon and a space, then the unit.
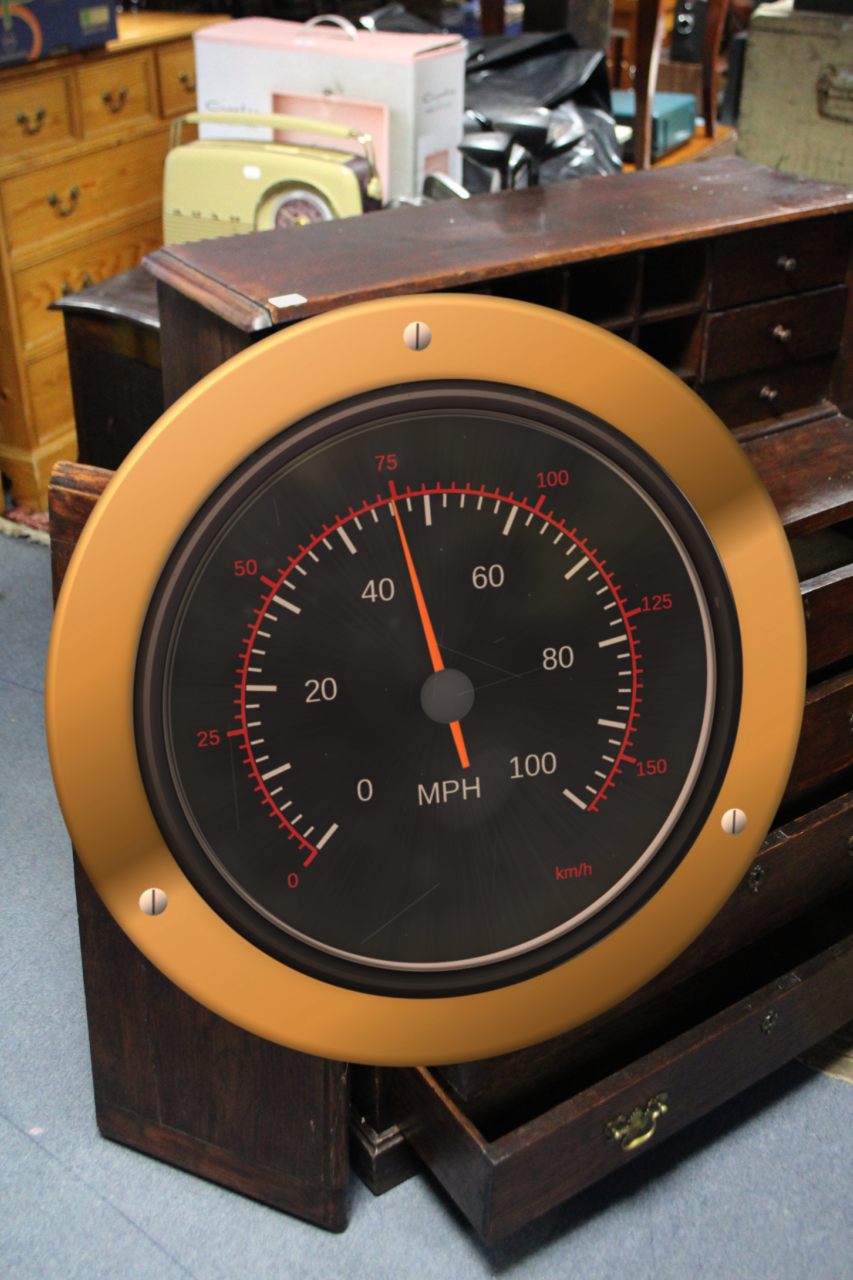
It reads 46; mph
